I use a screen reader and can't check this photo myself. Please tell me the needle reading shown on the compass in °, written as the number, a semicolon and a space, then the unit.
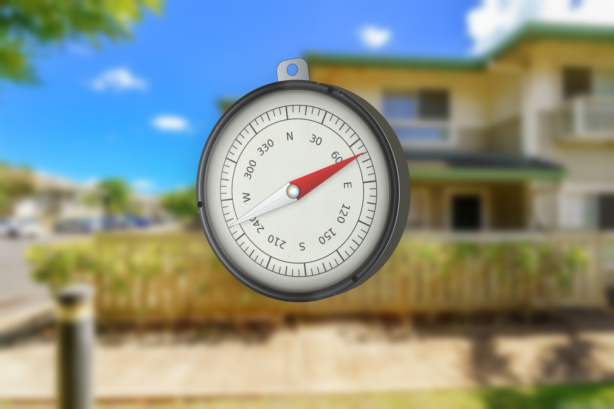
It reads 70; °
